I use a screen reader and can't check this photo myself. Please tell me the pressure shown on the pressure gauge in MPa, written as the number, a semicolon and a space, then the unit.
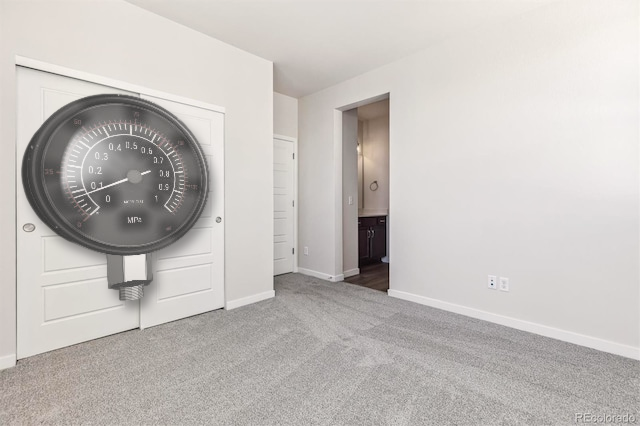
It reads 0.08; MPa
